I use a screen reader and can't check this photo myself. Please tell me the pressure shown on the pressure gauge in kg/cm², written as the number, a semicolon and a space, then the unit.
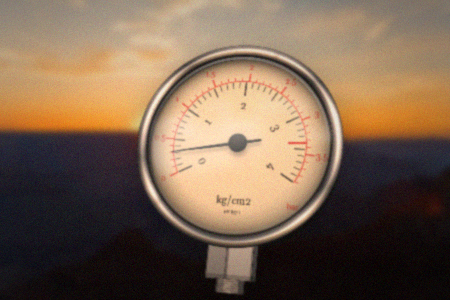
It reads 0.3; kg/cm²
